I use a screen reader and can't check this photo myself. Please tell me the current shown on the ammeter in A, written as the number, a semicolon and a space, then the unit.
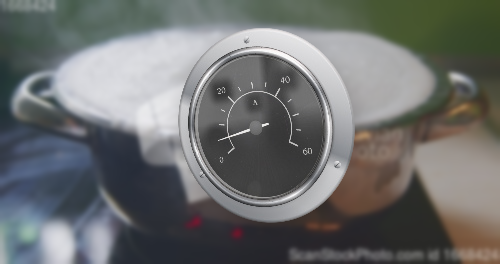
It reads 5; A
